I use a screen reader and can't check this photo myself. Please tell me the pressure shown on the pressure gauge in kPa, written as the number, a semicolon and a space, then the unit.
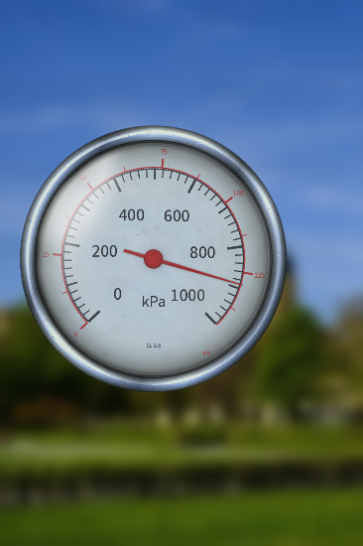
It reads 890; kPa
